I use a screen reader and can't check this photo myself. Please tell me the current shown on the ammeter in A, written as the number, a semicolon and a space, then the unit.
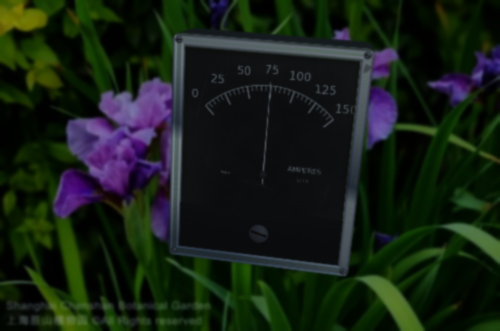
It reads 75; A
